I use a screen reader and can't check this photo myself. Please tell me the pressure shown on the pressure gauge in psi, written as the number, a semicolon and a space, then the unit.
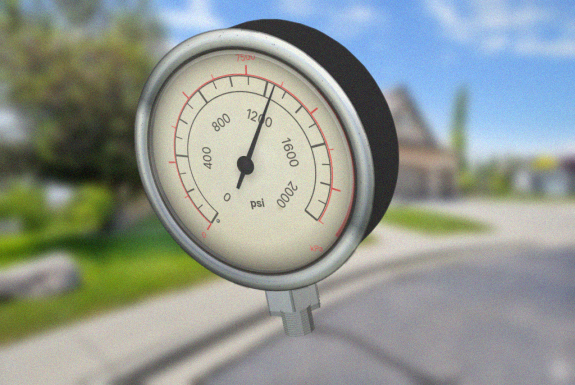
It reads 1250; psi
